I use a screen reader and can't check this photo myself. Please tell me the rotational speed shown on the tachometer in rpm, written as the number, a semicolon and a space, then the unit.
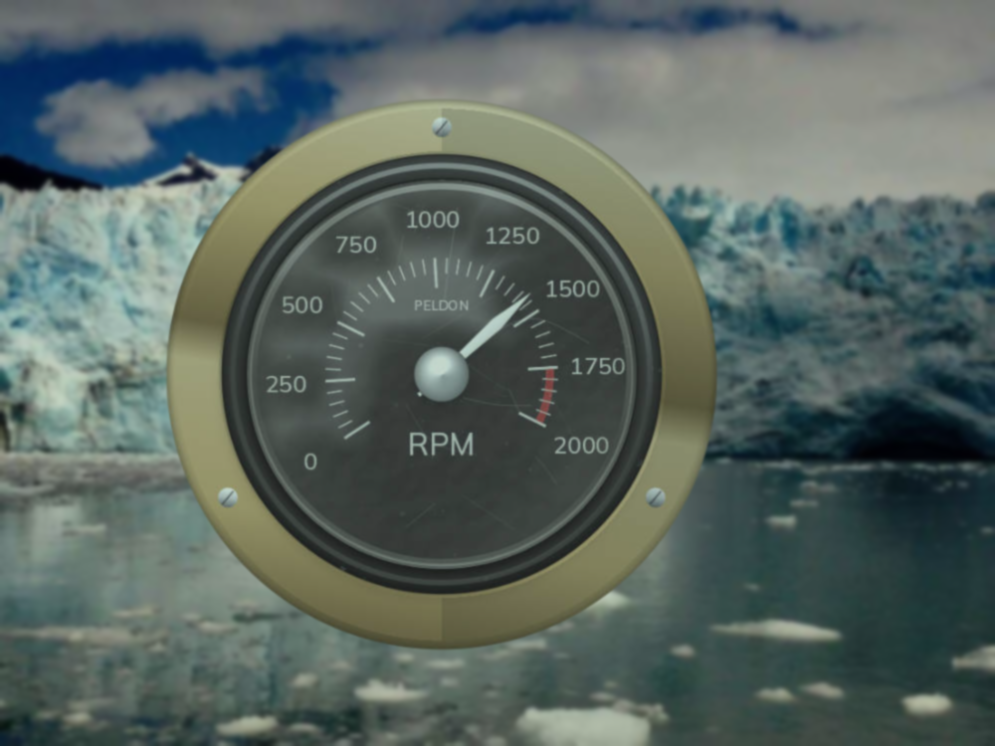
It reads 1425; rpm
